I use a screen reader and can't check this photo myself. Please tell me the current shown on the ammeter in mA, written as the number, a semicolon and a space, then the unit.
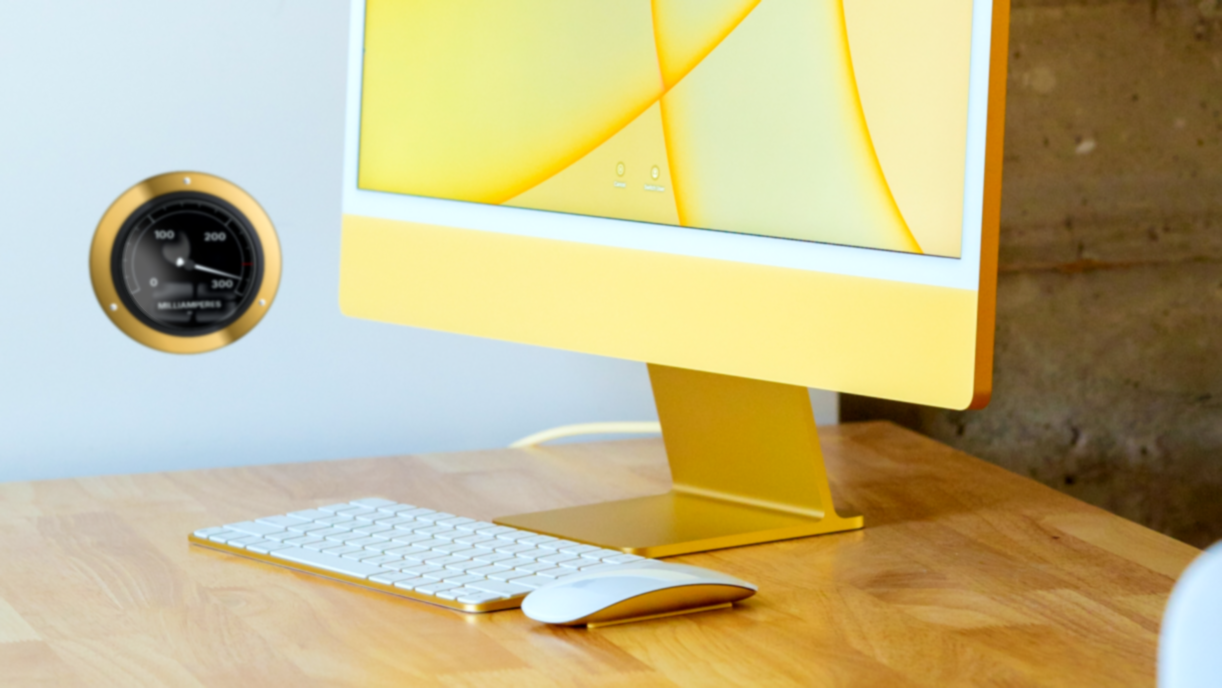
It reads 280; mA
